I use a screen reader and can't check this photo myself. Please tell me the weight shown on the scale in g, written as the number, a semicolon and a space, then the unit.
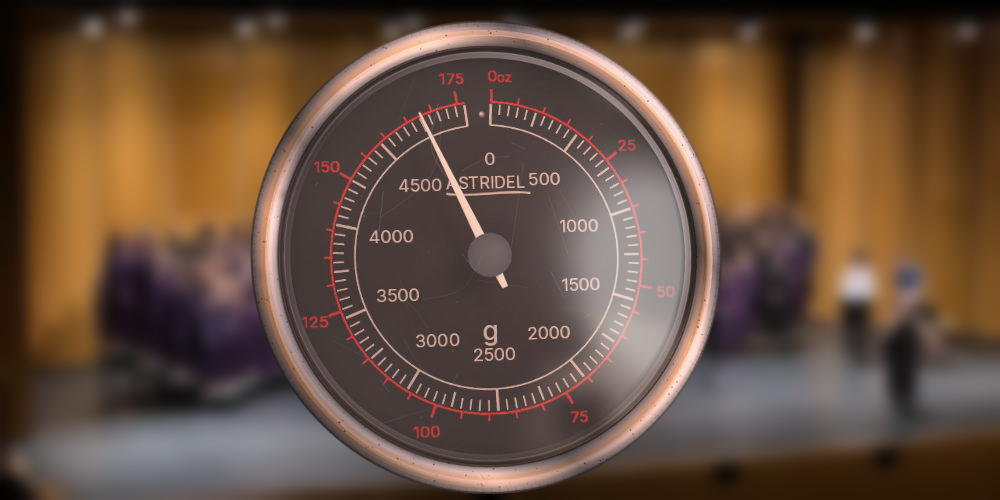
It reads 4750; g
